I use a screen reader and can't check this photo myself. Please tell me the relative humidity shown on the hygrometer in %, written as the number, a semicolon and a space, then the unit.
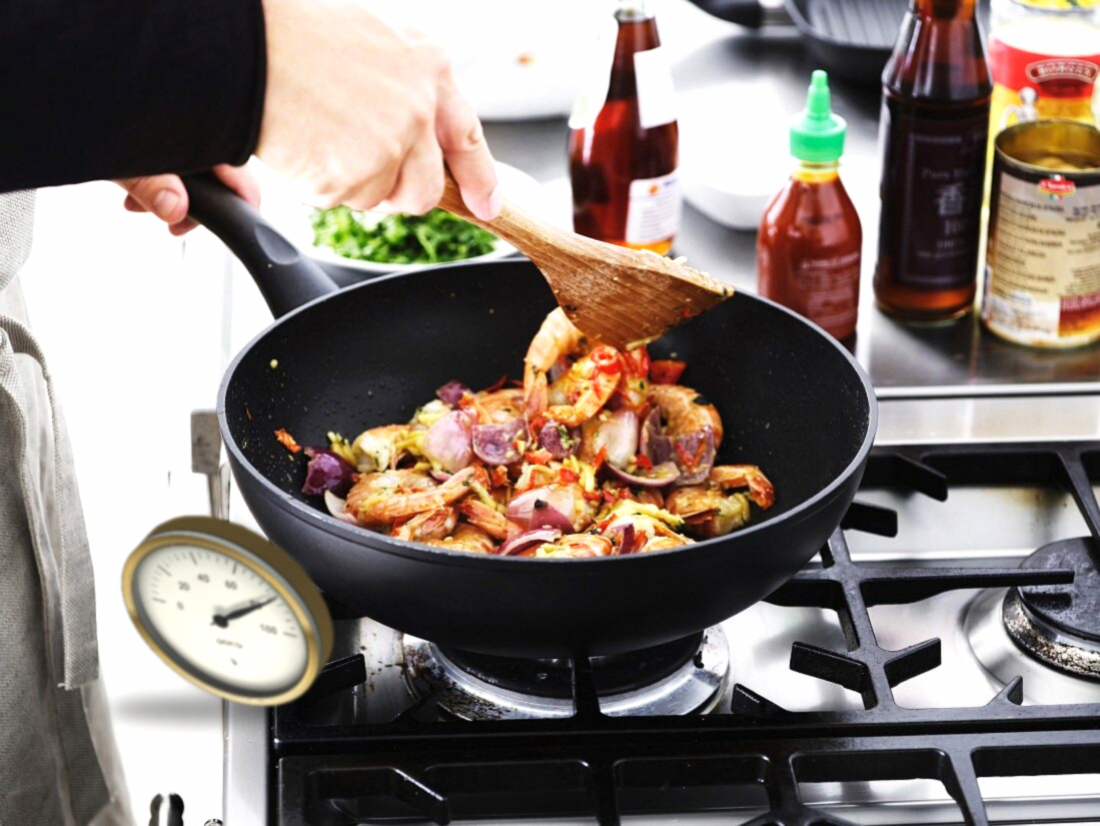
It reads 80; %
